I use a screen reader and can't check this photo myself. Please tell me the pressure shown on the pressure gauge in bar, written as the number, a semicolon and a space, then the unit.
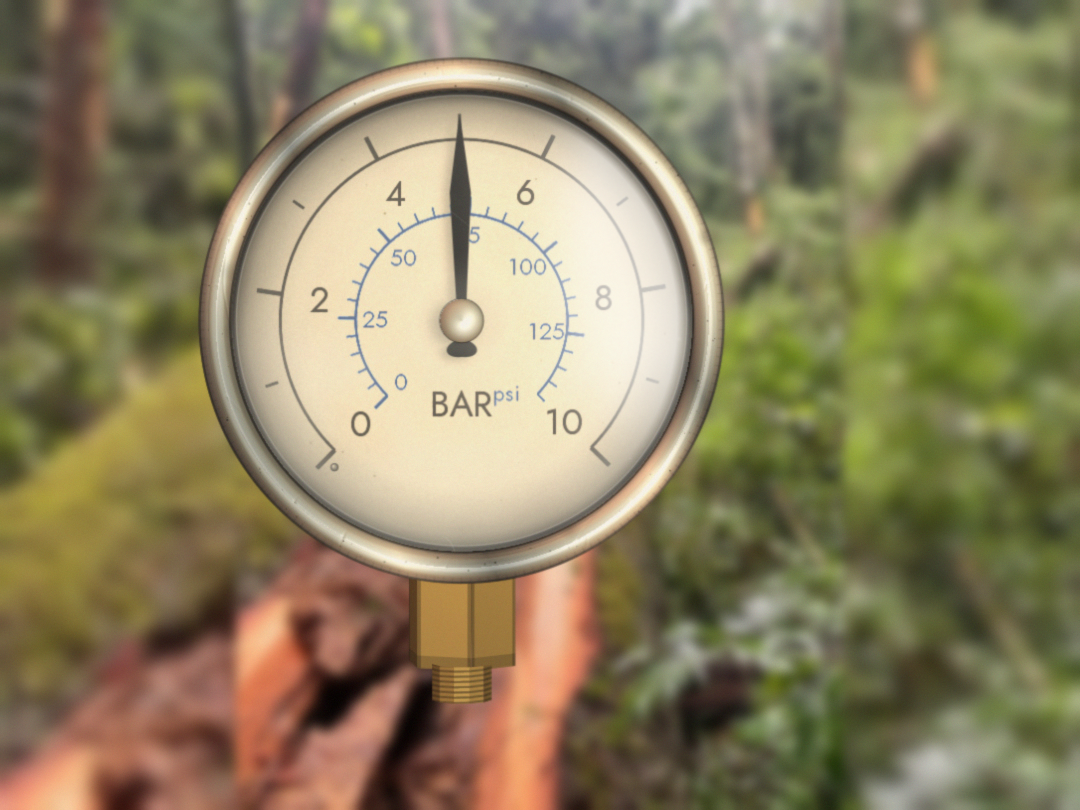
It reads 5; bar
